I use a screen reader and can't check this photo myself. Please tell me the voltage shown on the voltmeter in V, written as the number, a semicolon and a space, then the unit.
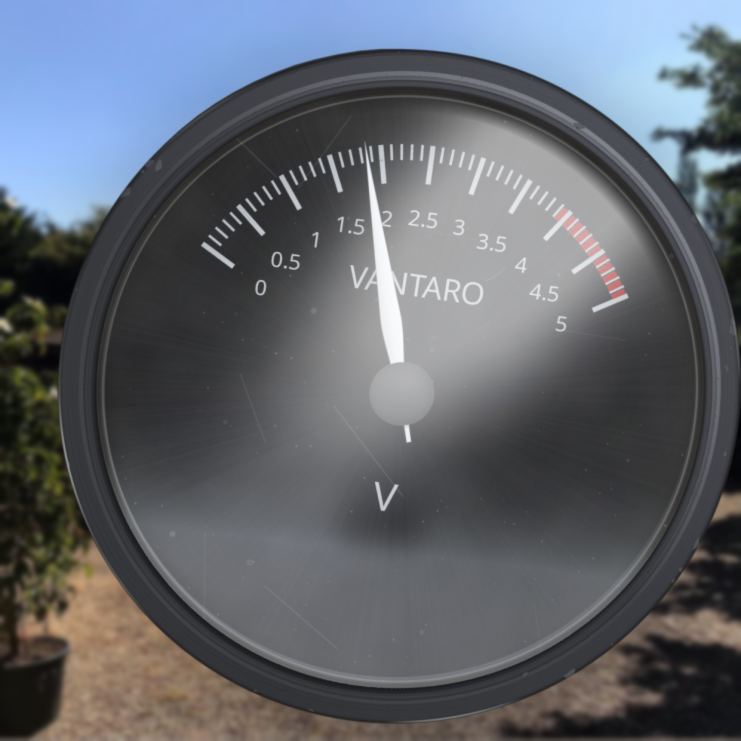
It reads 1.85; V
